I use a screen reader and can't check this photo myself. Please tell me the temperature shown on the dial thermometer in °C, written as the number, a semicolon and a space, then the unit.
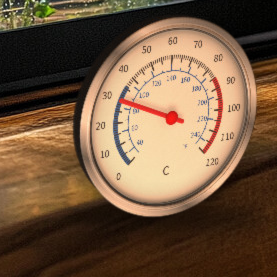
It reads 30; °C
